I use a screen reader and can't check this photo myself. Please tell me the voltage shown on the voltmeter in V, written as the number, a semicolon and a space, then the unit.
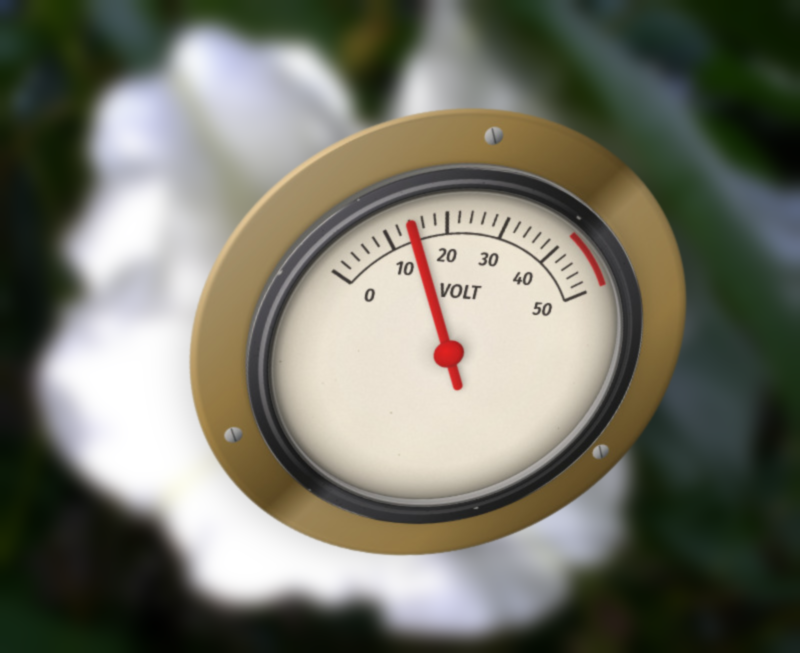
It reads 14; V
